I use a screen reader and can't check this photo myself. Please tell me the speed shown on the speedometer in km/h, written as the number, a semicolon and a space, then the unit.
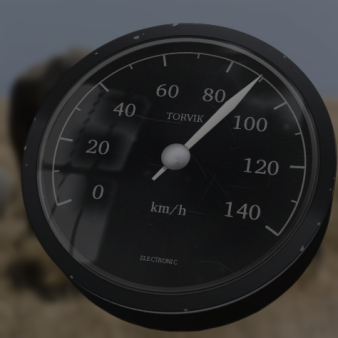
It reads 90; km/h
